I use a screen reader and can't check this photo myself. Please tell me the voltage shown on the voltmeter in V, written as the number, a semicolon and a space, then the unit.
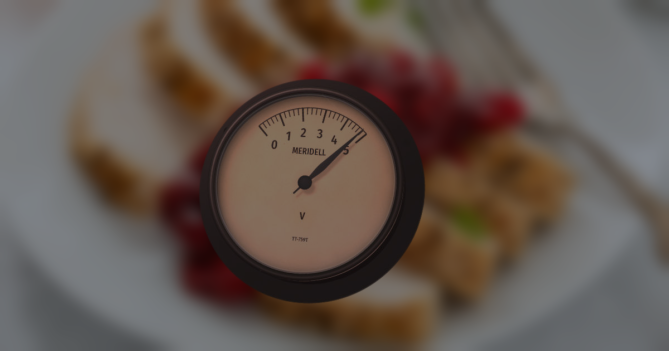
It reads 4.8; V
